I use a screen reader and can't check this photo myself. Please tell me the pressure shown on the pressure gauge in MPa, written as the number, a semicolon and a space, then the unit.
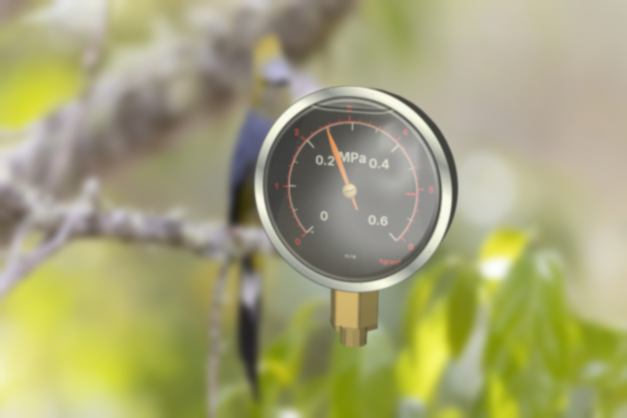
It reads 0.25; MPa
